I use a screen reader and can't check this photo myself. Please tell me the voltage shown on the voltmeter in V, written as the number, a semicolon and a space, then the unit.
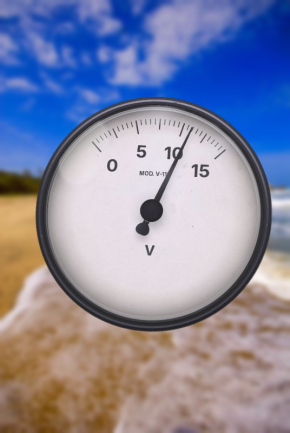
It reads 11; V
